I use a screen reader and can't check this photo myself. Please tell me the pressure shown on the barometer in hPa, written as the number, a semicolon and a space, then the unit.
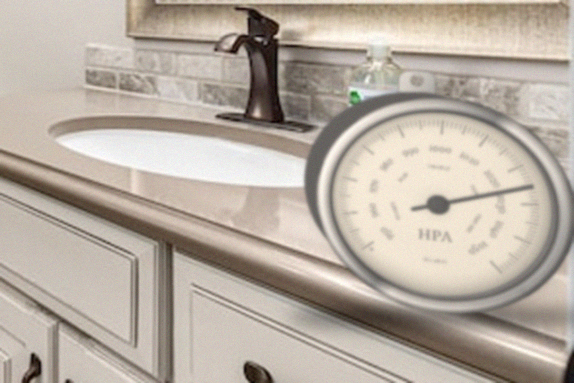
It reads 1025; hPa
